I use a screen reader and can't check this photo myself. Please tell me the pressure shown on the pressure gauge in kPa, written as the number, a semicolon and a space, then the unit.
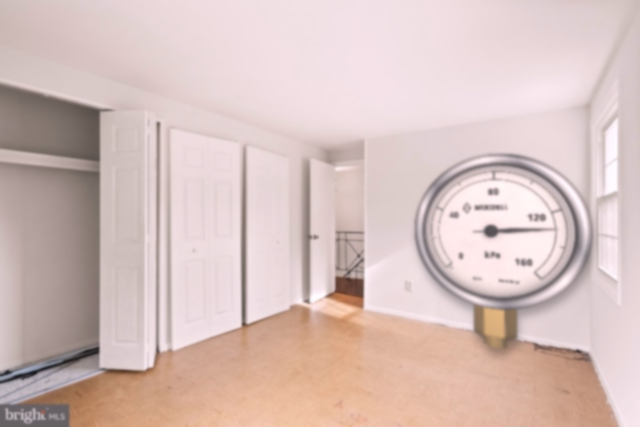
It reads 130; kPa
